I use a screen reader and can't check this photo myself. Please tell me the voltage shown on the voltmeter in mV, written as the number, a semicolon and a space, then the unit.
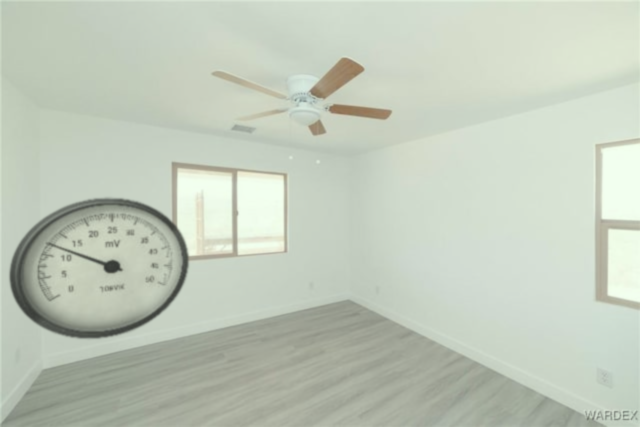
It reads 12.5; mV
